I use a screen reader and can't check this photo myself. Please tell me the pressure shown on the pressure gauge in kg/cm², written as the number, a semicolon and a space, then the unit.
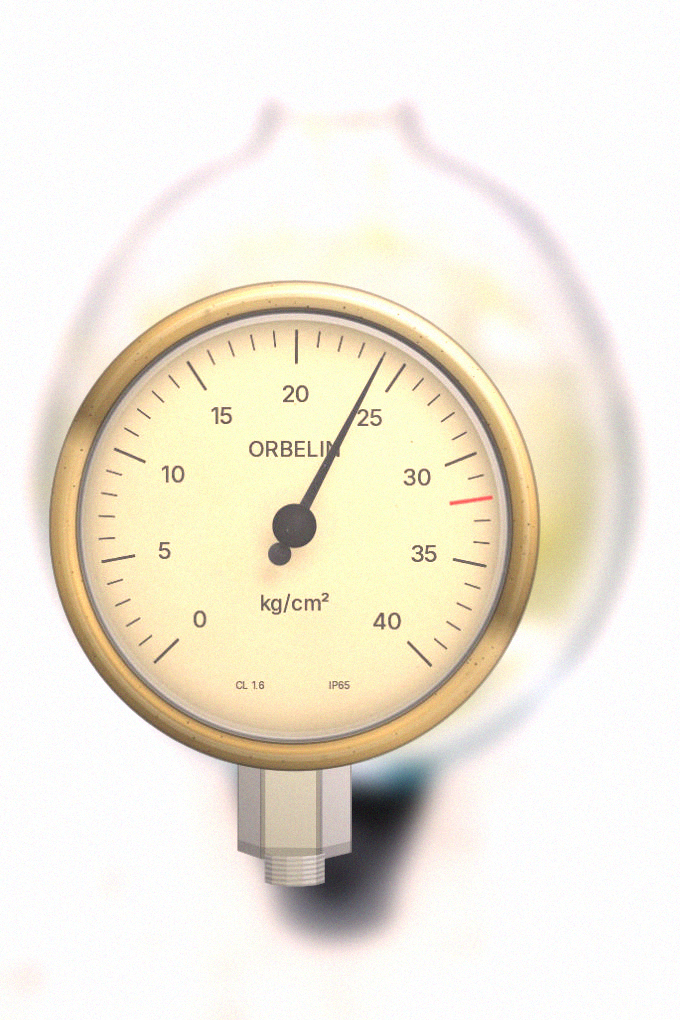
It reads 24; kg/cm²
